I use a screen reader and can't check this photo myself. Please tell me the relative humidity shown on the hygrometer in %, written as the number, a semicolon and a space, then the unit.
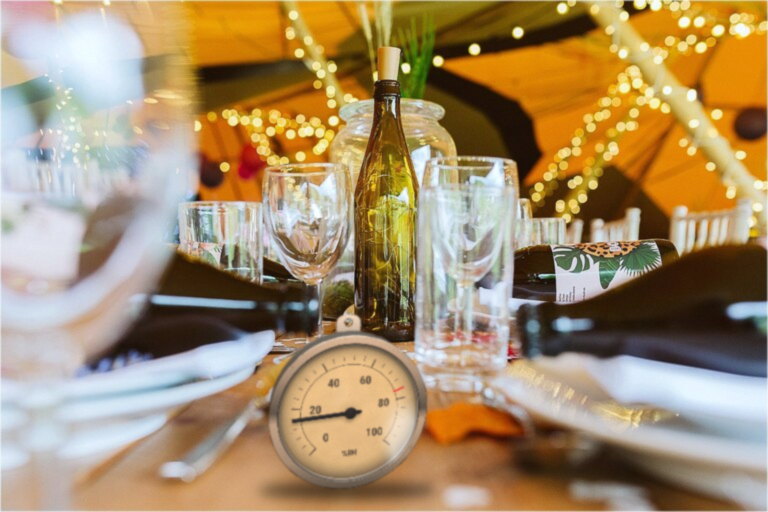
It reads 16; %
